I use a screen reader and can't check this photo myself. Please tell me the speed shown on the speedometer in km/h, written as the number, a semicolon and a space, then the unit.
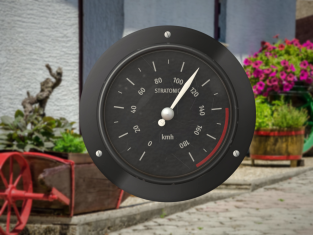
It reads 110; km/h
